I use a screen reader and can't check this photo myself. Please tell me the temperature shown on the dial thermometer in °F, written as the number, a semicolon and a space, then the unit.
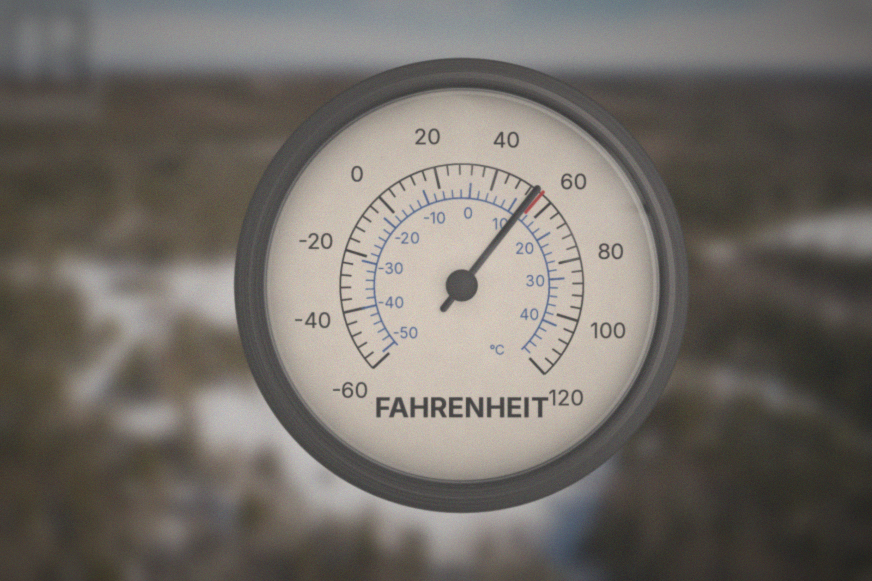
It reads 54; °F
